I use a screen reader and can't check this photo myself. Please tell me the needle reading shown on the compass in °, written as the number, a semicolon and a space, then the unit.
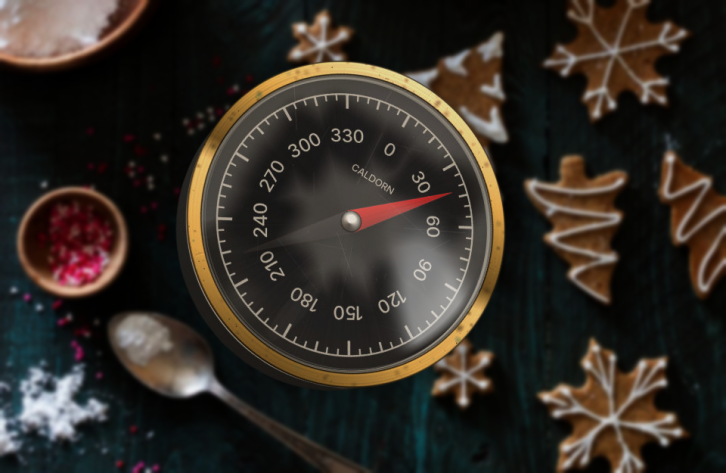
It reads 42.5; °
